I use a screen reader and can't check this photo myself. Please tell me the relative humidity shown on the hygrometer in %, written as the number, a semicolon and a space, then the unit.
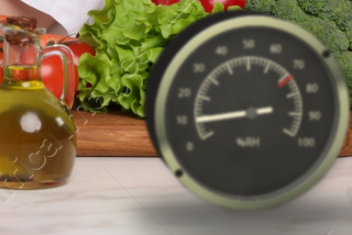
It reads 10; %
